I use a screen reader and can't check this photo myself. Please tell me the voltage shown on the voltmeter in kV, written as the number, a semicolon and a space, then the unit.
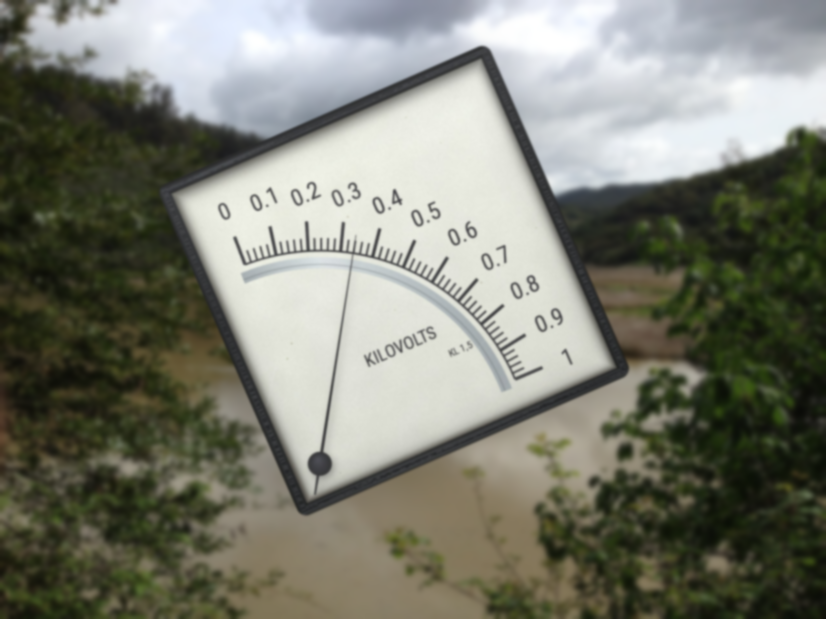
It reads 0.34; kV
